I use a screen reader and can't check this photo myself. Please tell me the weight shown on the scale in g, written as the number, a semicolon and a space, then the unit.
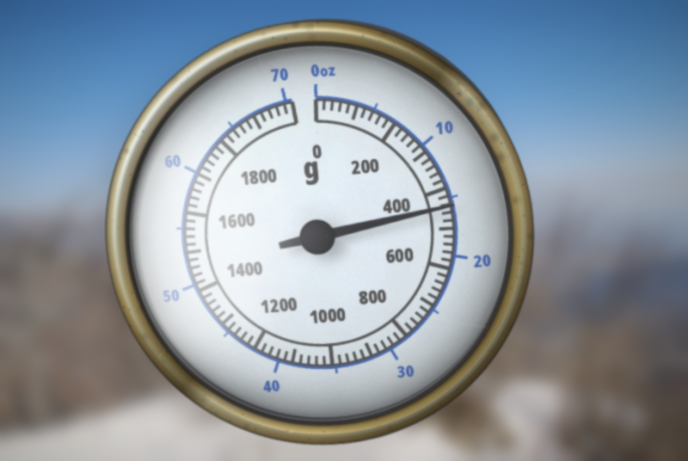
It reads 440; g
